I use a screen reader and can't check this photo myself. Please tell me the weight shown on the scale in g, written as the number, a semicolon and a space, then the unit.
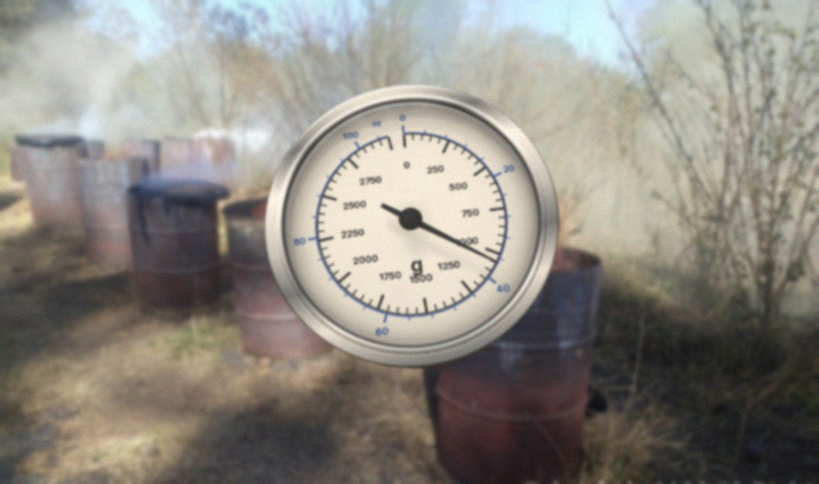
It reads 1050; g
